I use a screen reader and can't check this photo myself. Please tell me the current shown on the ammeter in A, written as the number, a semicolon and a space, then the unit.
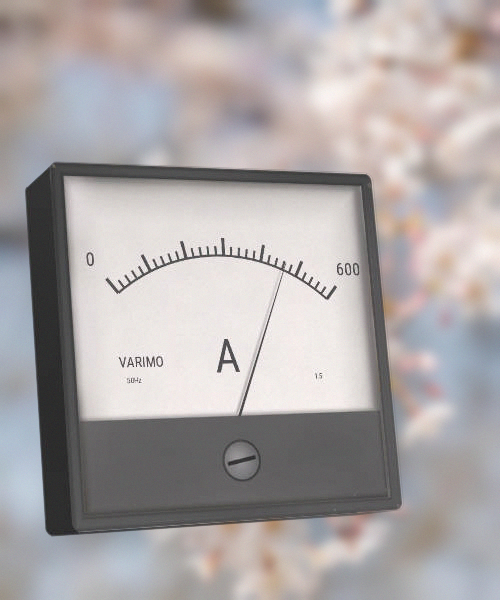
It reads 460; A
